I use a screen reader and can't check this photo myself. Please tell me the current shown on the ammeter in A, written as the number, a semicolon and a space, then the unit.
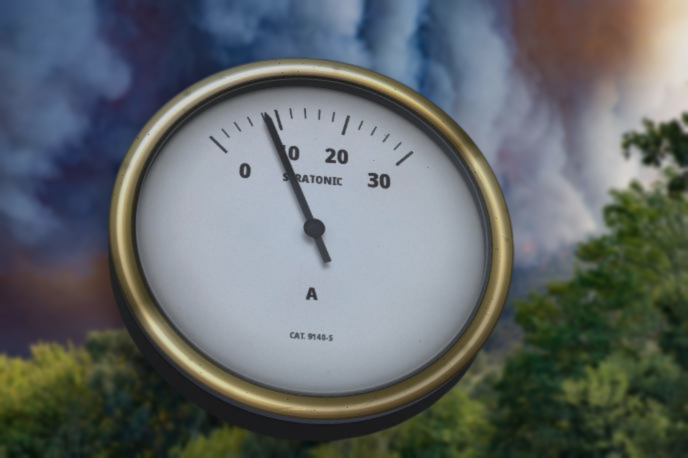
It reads 8; A
